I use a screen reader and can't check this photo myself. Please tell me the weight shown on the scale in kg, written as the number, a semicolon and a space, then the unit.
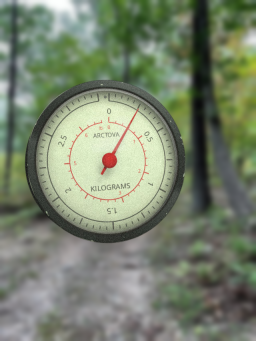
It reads 0.25; kg
